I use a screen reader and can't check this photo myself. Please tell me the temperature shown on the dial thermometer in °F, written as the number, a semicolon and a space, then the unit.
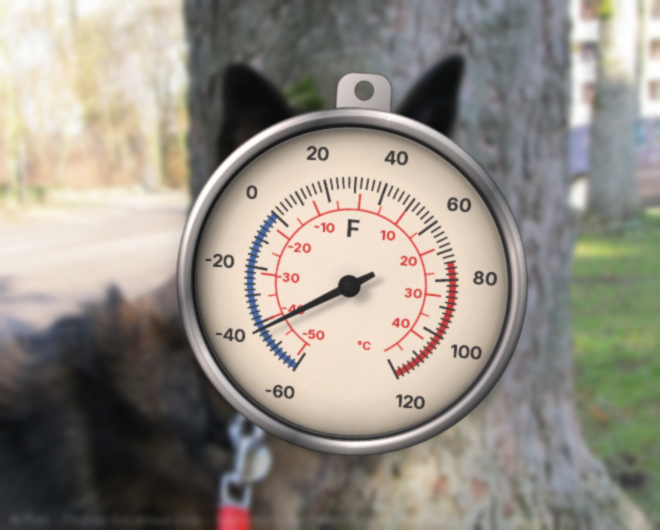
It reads -42; °F
